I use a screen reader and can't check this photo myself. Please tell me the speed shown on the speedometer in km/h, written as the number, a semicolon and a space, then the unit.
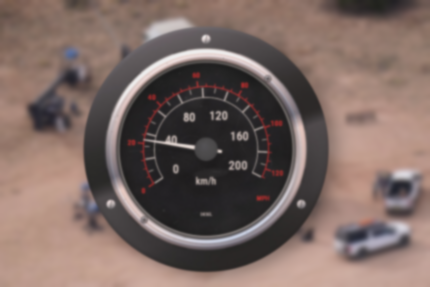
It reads 35; km/h
